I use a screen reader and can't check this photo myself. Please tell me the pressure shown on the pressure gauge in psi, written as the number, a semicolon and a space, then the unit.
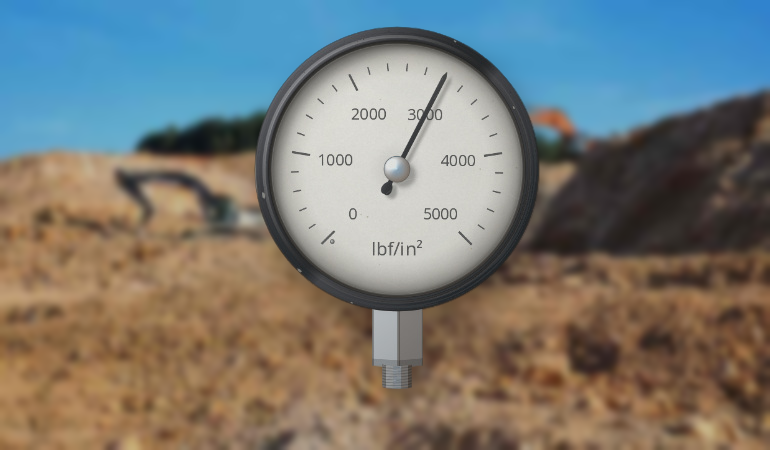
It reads 3000; psi
